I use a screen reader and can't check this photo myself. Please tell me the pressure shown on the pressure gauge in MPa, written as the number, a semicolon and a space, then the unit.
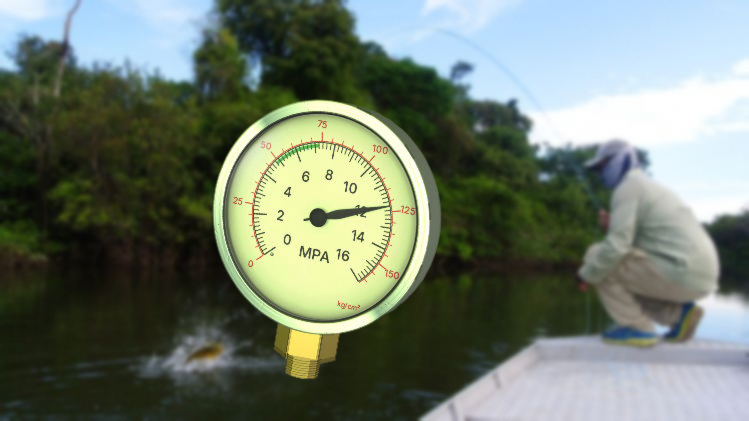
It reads 12; MPa
